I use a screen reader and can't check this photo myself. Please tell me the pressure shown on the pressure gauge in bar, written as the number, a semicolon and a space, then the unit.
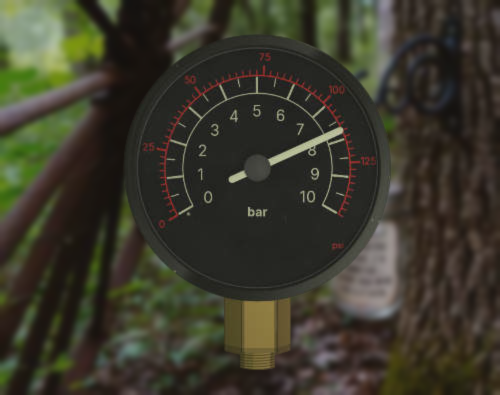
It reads 7.75; bar
